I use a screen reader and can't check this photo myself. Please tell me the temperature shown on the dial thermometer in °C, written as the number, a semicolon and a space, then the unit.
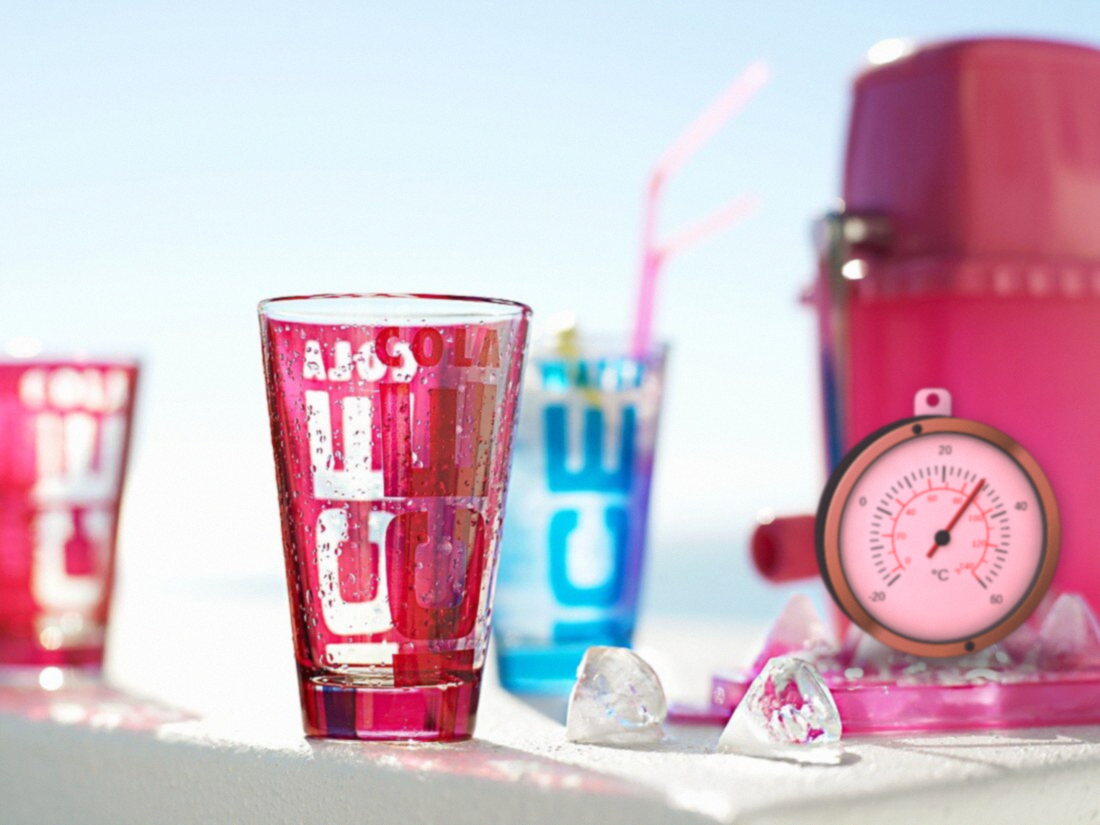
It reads 30; °C
